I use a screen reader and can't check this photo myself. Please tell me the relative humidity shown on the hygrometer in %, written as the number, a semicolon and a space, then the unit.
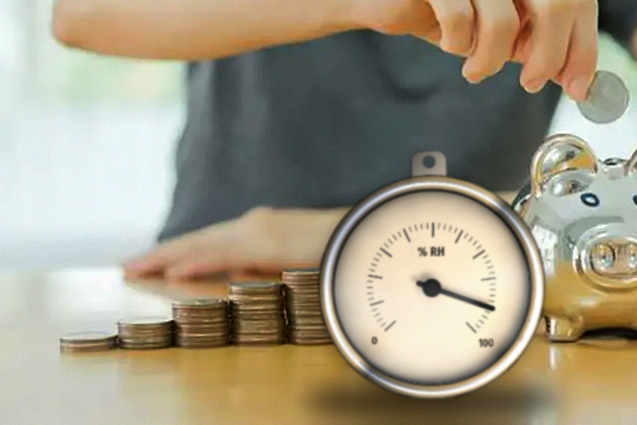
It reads 90; %
